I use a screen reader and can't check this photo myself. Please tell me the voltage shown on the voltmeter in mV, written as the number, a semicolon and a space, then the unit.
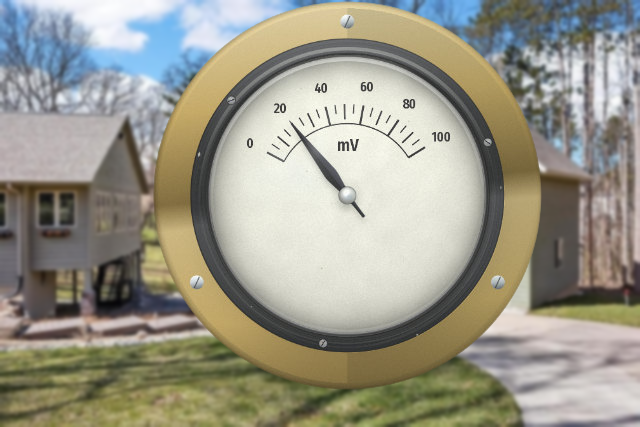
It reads 20; mV
